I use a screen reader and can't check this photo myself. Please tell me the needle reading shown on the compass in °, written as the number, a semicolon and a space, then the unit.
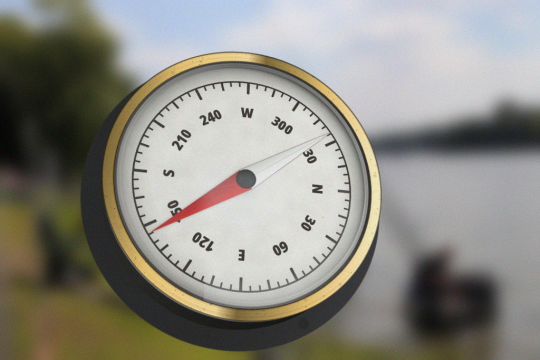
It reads 145; °
